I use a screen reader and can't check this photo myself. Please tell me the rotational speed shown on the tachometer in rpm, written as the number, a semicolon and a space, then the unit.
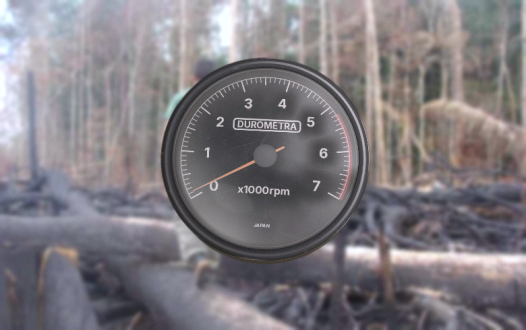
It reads 100; rpm
